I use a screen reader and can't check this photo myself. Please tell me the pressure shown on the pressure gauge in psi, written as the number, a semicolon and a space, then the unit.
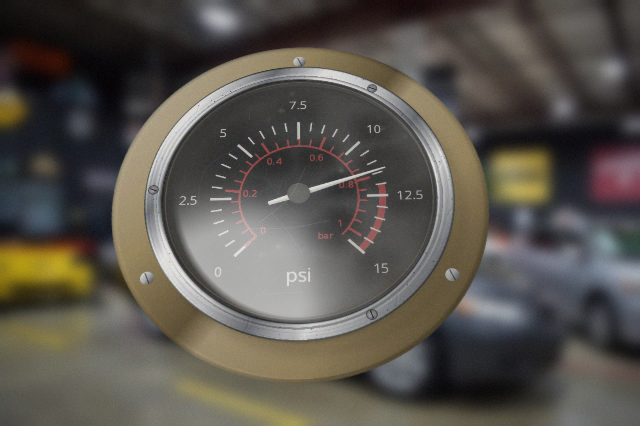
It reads 11.5; psi
